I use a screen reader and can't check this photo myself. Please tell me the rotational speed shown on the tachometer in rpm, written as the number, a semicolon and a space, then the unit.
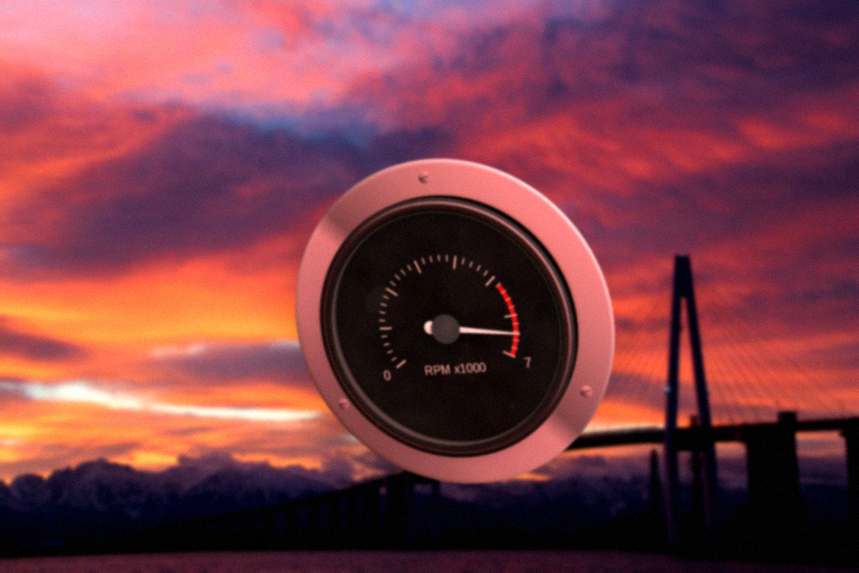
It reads 6400; rpm
